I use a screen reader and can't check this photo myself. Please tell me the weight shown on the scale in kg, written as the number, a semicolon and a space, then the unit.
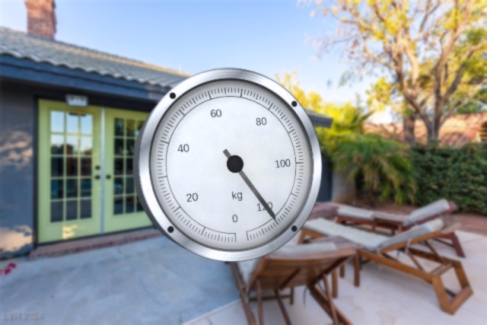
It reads 120; kg
